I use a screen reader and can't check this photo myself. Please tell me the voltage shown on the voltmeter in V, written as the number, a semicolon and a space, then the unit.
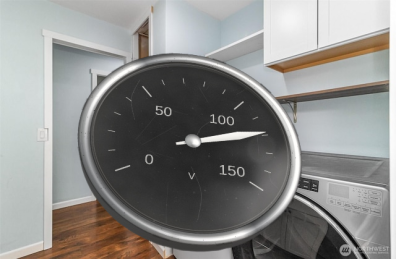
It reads 120; V
